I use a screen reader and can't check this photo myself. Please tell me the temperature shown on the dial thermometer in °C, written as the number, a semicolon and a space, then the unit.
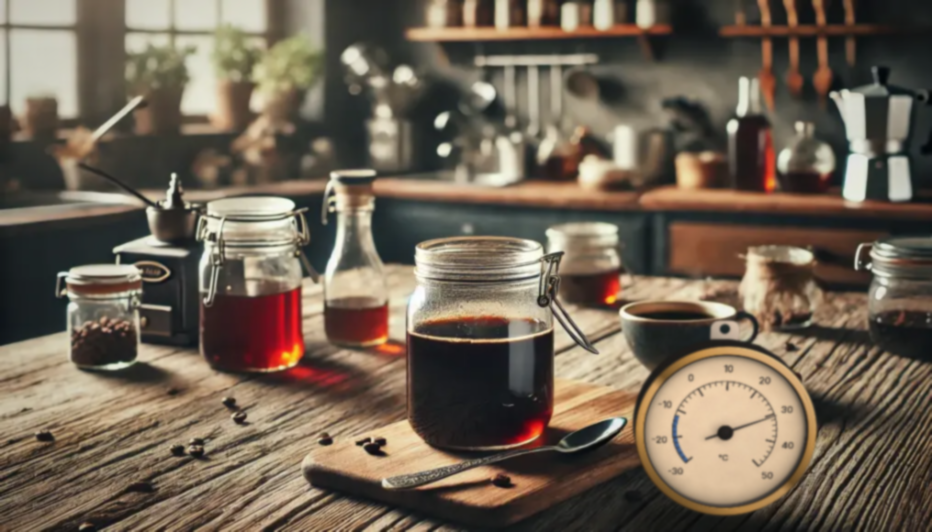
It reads 30; °C
